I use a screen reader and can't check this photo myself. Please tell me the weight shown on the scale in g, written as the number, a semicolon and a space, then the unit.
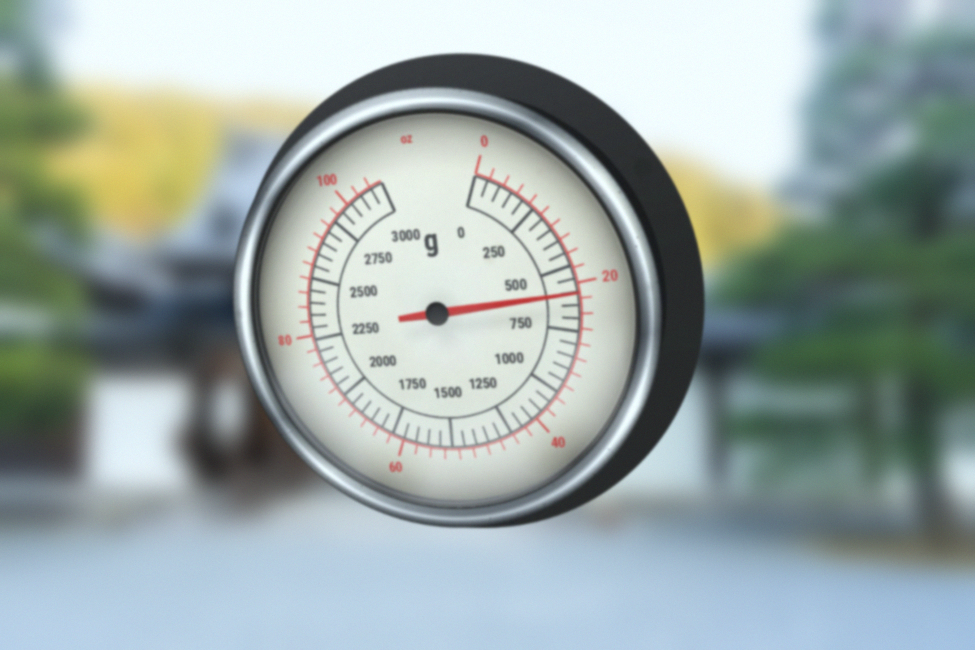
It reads 600; g
